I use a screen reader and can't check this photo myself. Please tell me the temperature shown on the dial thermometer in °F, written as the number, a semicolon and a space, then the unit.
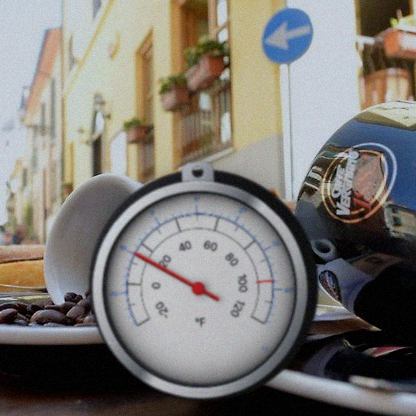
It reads 15; °F
